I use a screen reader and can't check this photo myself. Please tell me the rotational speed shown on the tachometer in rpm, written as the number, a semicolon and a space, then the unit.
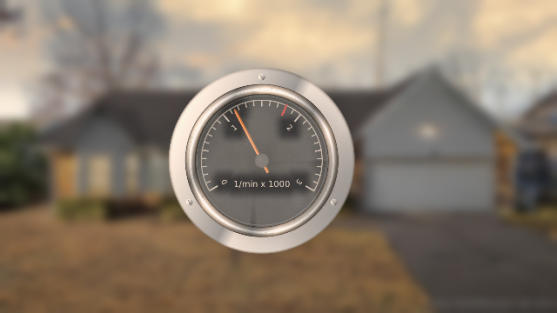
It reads 1150; rpm
